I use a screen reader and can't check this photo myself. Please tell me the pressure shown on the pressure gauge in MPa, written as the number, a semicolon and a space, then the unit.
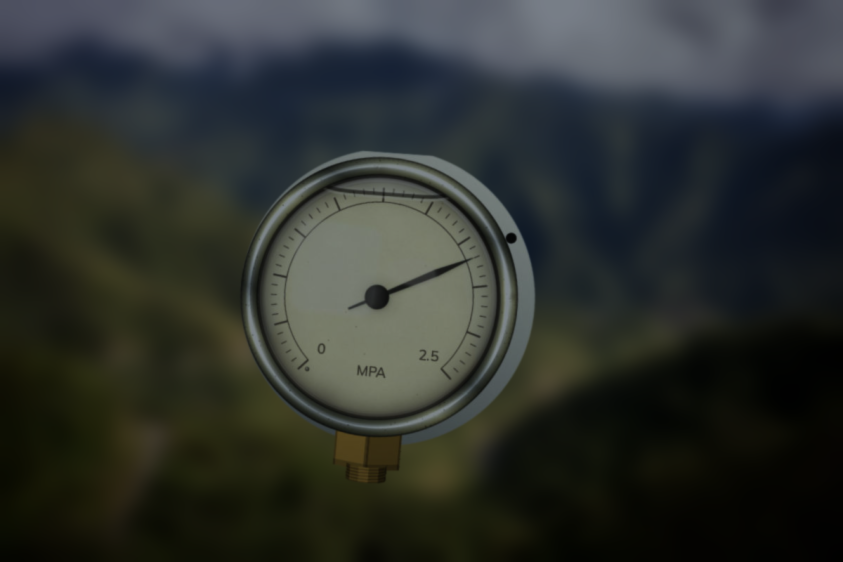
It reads 1.85; MPa
